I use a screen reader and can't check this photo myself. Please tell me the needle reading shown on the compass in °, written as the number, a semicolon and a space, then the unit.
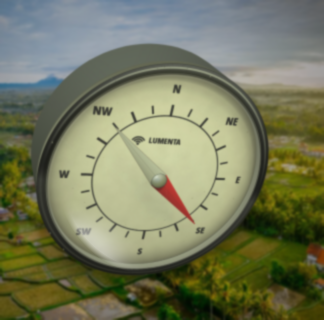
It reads 135; °
